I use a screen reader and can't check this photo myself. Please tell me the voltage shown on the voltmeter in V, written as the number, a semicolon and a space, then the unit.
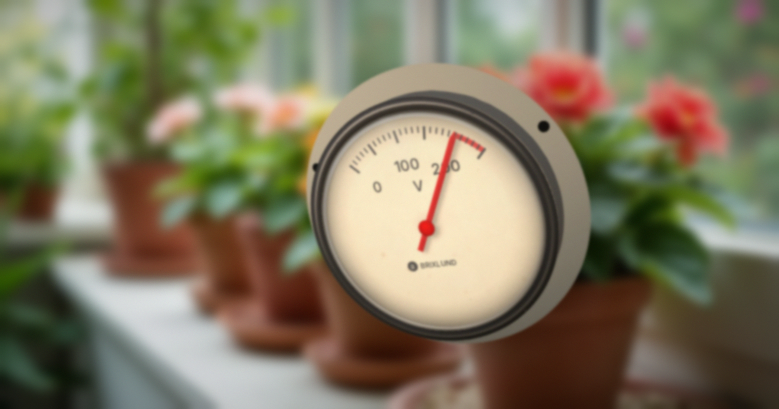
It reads 200; V
